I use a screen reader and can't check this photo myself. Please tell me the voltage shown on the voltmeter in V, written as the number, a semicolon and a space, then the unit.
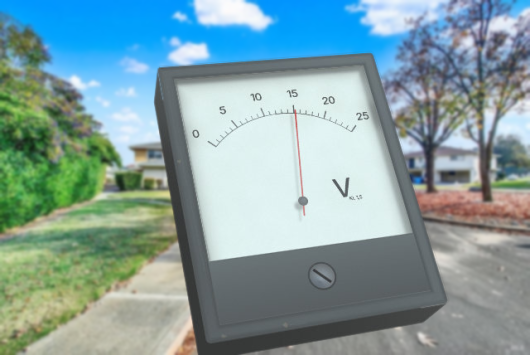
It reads 15; V
